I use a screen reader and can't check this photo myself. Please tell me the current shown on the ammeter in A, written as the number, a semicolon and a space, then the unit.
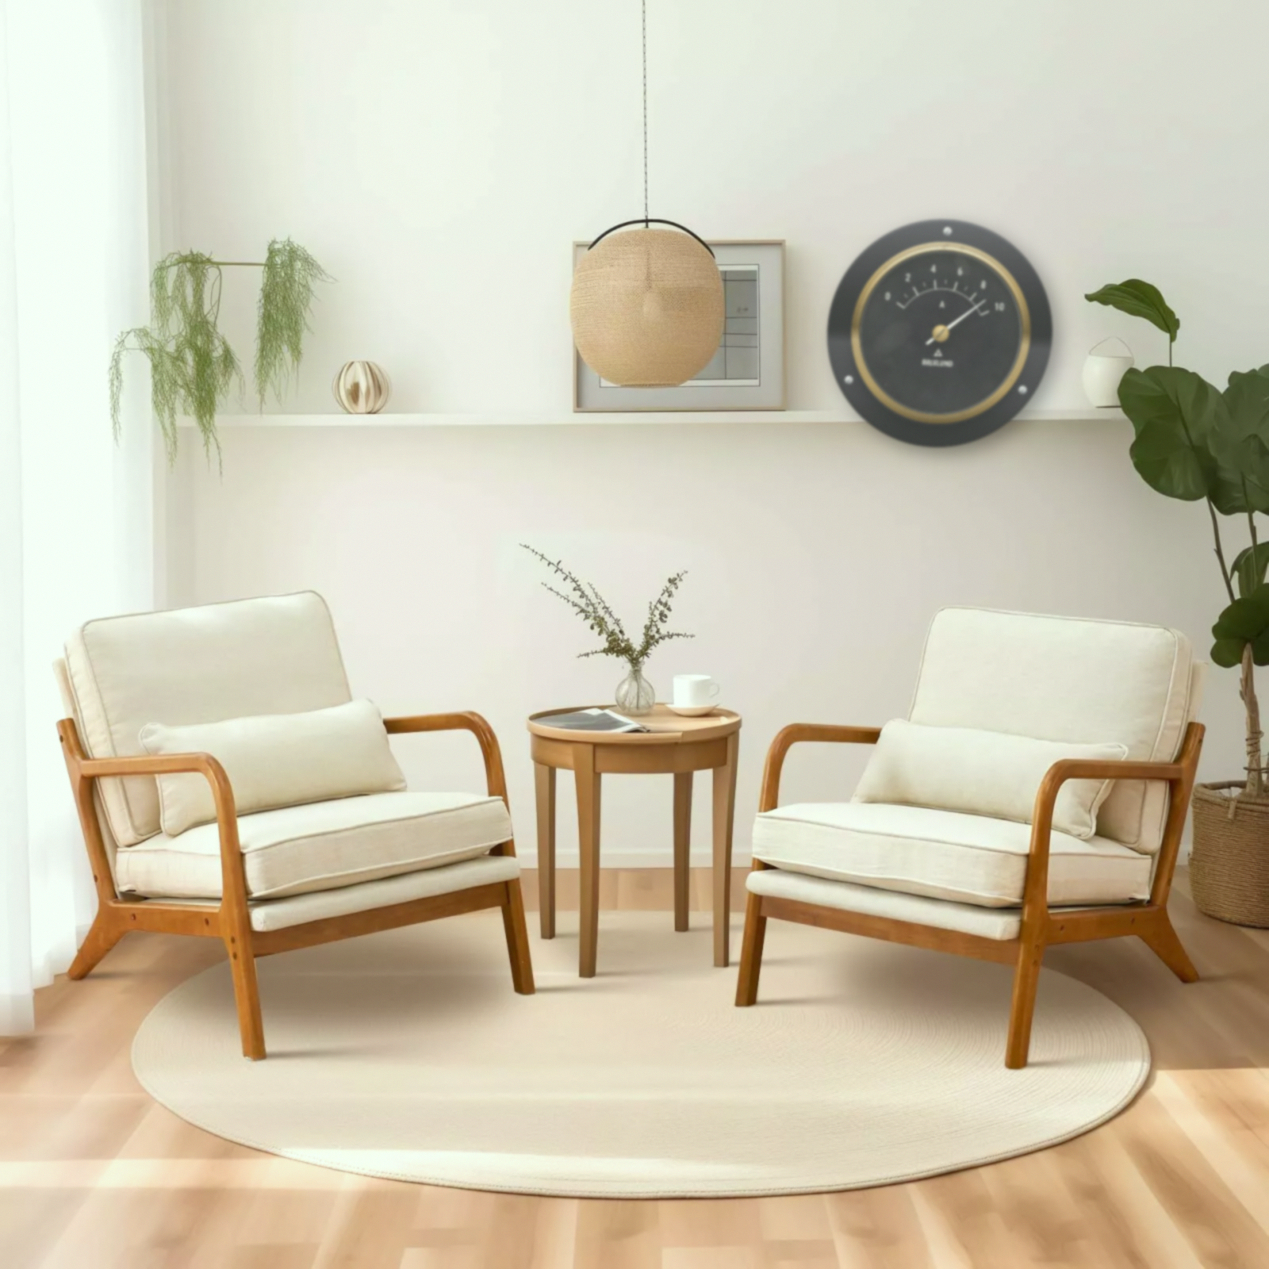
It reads 9; A
